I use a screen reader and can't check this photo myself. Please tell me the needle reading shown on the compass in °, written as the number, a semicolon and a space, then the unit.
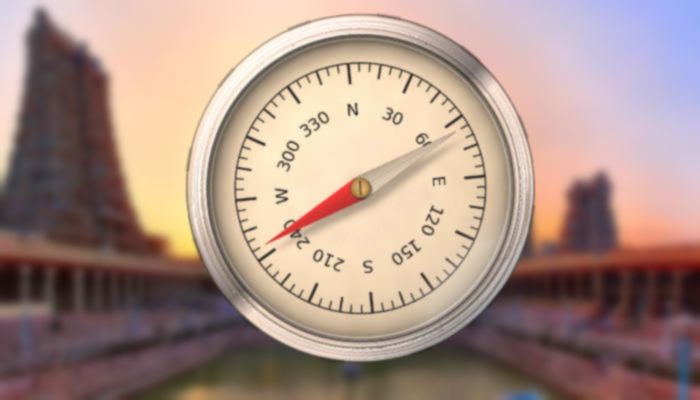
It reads 245; °
